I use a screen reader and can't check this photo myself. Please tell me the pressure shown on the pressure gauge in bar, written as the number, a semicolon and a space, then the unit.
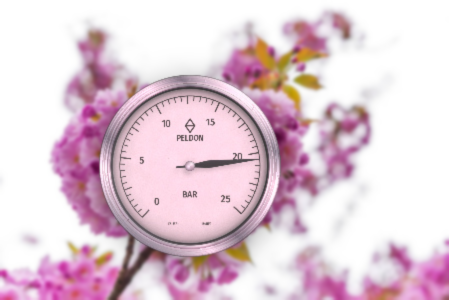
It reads 20.5; bar
